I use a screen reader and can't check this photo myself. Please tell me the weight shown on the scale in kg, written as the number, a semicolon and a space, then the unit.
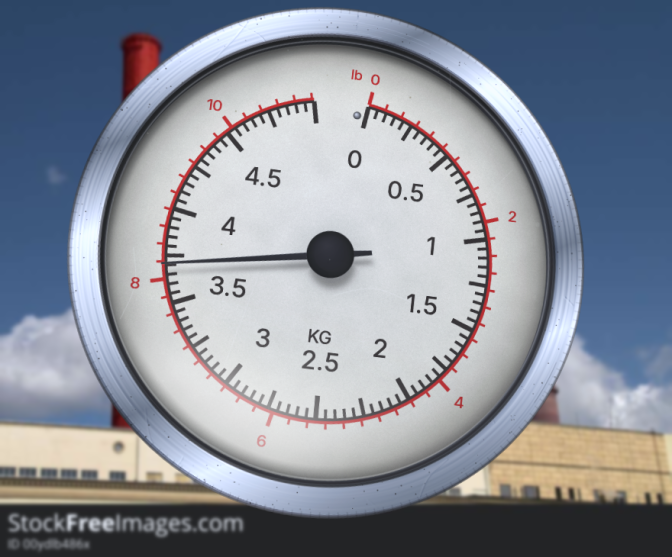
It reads 3.7; kg
